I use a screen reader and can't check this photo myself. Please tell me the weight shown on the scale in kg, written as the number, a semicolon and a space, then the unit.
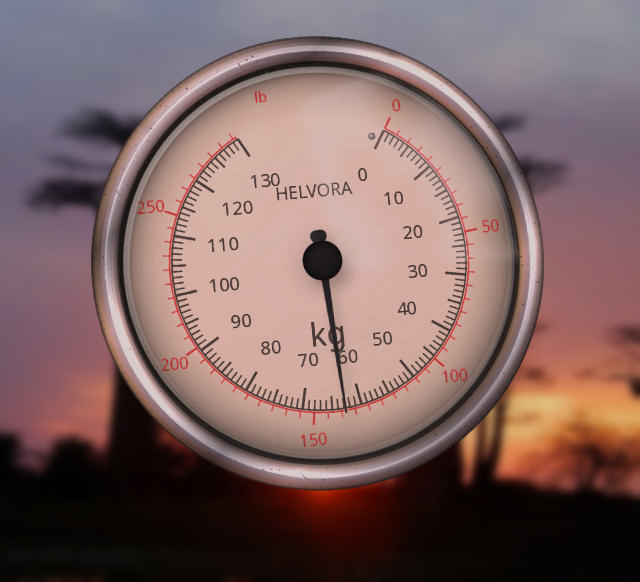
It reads 63; kg
